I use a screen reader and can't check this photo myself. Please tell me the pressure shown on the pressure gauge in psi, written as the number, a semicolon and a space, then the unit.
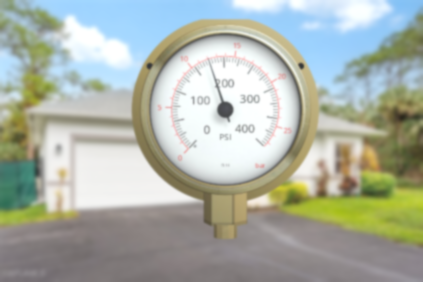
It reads 175; psi
